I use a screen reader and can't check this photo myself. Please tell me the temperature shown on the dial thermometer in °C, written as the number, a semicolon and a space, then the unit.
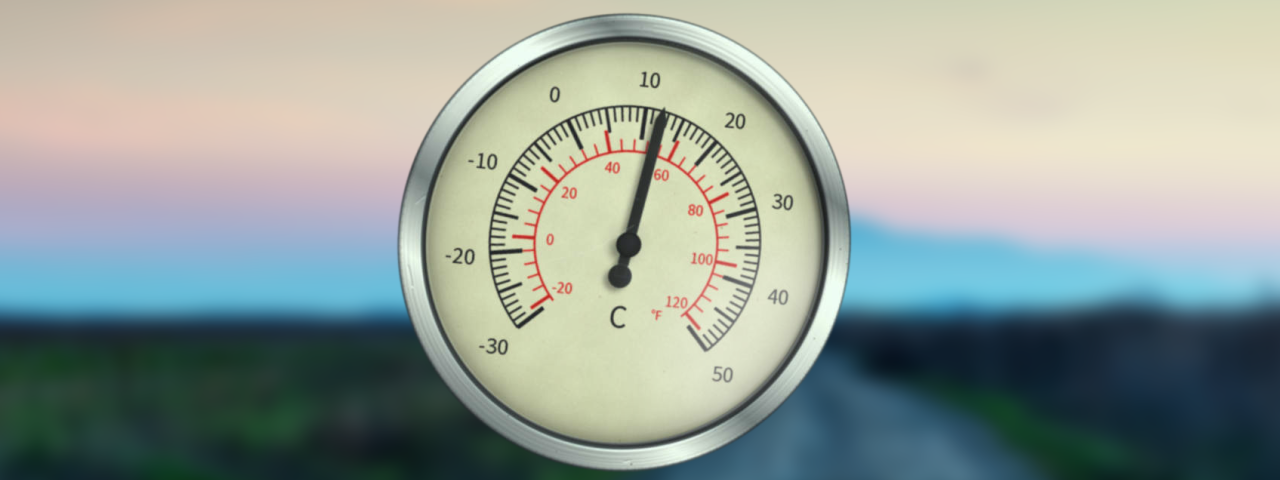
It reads 12; °C
